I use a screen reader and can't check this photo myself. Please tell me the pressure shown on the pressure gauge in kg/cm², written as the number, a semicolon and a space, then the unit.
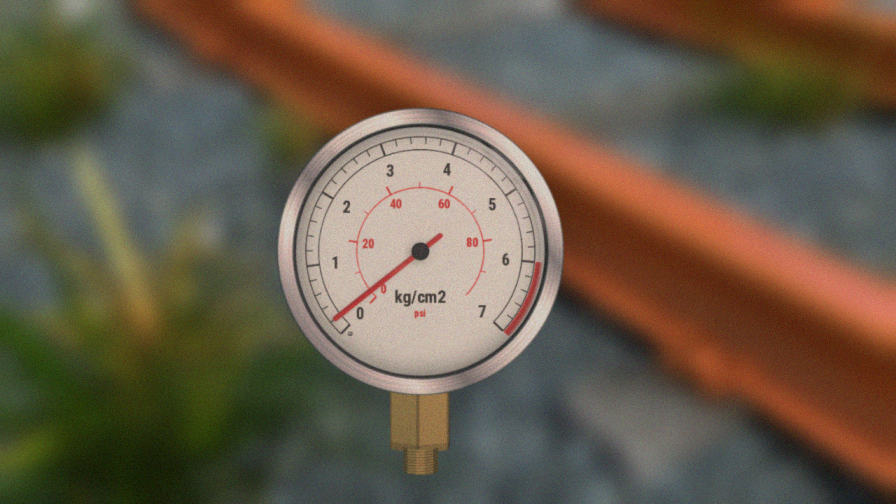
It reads 0.2; kg/cm²
